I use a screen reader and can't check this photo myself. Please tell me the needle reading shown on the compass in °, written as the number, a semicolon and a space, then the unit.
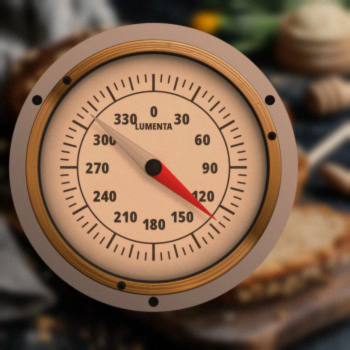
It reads 130; °
